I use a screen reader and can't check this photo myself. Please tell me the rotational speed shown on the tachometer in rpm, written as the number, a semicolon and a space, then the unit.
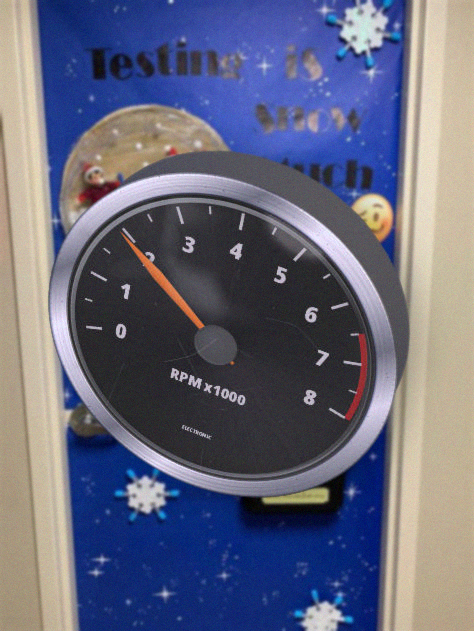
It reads 2000; rpm
